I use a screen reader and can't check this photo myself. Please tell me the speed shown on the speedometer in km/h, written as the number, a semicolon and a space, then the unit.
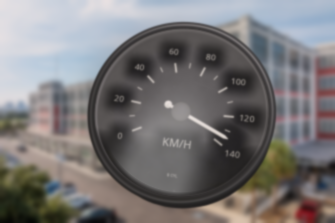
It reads 135; km/h
